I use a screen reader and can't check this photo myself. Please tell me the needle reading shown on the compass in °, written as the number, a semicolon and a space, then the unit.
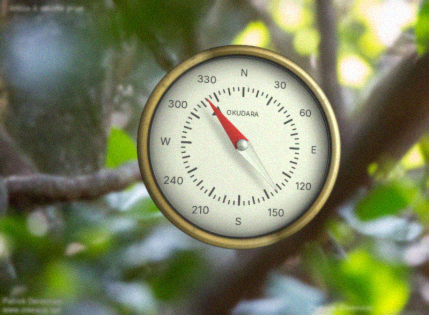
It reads 320; °
